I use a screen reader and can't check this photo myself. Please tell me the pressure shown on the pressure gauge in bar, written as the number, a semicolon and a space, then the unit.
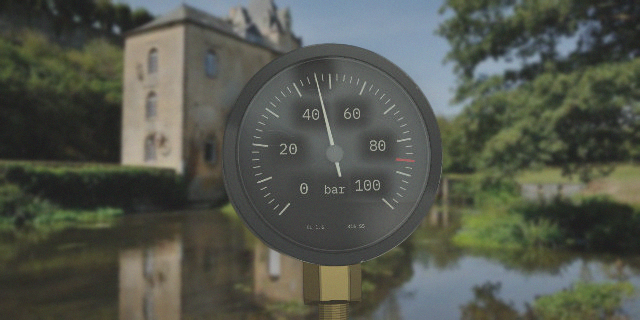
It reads 46; bar
